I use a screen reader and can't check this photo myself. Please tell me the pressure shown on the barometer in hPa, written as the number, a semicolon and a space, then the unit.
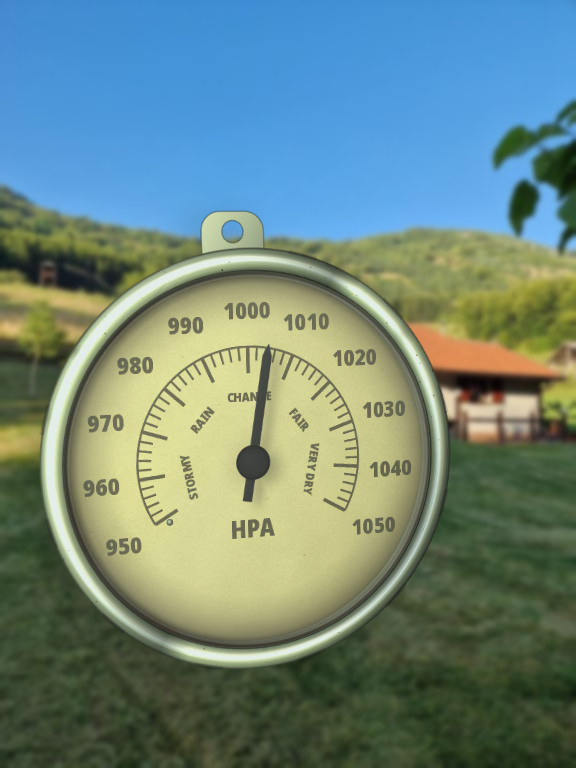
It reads 1004; hPa
